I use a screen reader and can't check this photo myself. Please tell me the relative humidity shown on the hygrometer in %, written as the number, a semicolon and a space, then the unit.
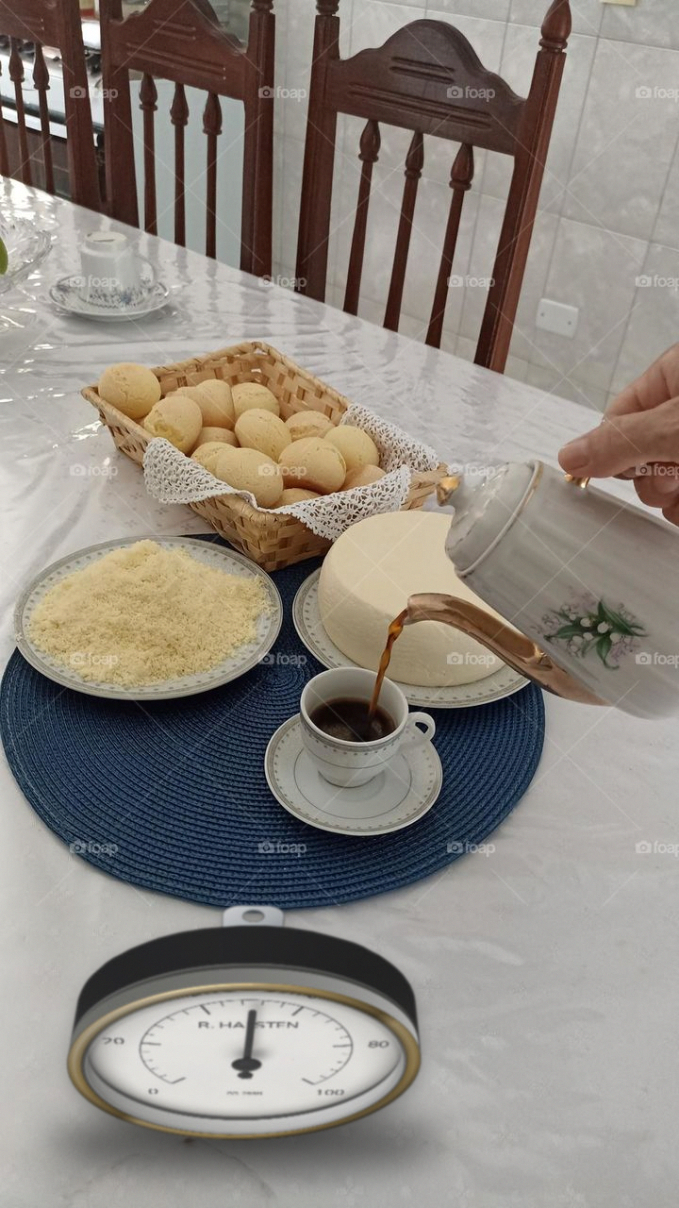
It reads 50; %
